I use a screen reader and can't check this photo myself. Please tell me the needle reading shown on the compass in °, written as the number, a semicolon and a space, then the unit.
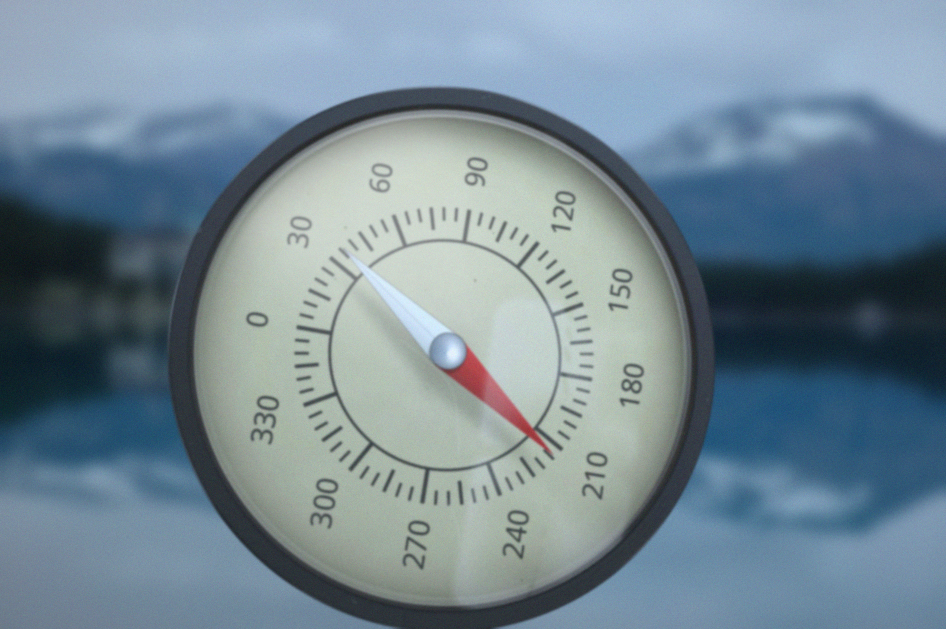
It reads 215; °
